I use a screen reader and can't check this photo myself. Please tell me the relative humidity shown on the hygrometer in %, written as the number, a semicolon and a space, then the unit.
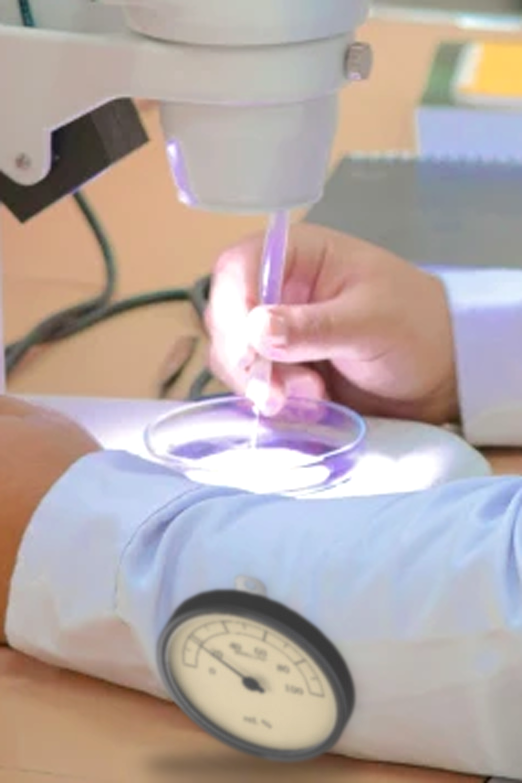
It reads 20; %
